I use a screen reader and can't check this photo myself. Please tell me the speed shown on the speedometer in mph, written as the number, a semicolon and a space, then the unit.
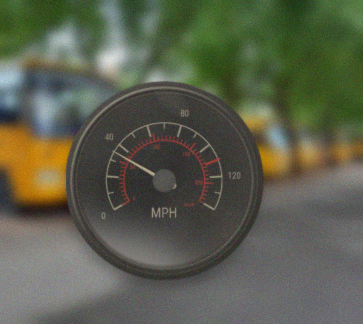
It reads 35; mph
